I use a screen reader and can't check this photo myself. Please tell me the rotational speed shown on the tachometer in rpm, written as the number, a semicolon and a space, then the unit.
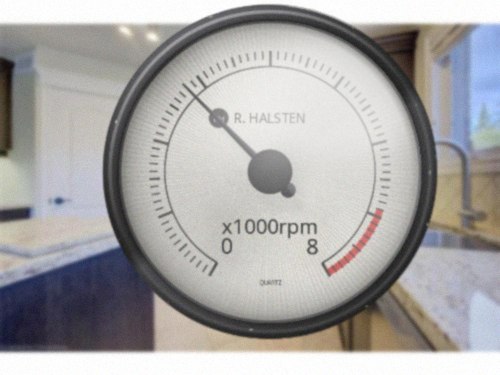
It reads 2800; rpm
